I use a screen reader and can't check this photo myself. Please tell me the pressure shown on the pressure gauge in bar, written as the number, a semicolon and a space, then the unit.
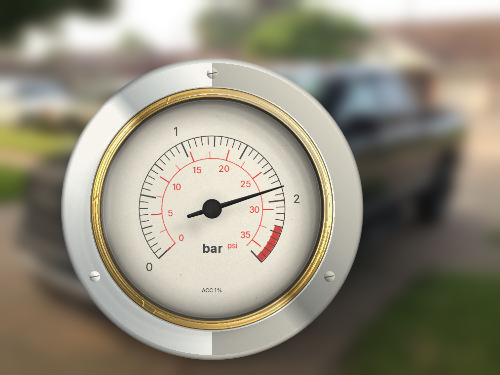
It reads 1.9; bar
